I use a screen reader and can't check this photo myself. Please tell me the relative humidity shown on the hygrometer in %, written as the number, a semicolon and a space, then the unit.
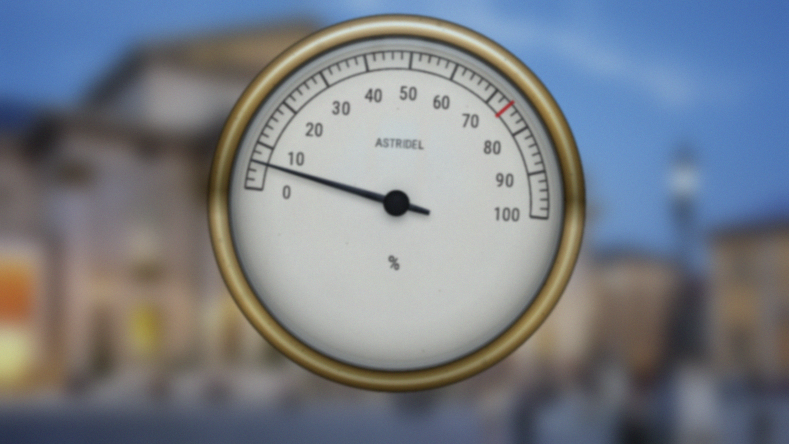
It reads 6; %
